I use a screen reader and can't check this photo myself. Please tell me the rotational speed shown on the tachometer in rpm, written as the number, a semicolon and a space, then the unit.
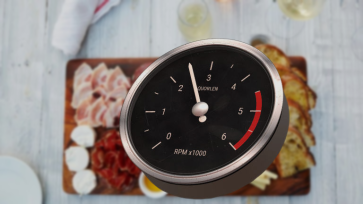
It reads 2500; rpm
